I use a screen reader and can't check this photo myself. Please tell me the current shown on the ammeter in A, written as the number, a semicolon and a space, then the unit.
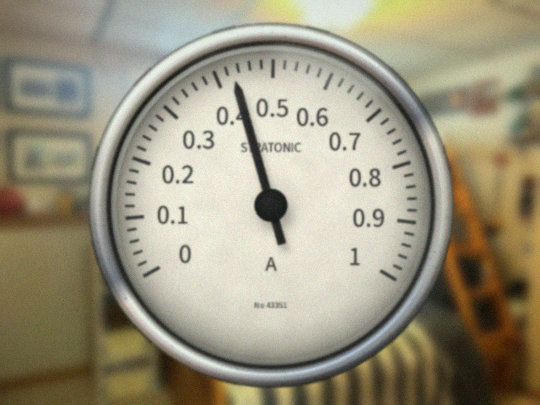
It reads 0.43; A
